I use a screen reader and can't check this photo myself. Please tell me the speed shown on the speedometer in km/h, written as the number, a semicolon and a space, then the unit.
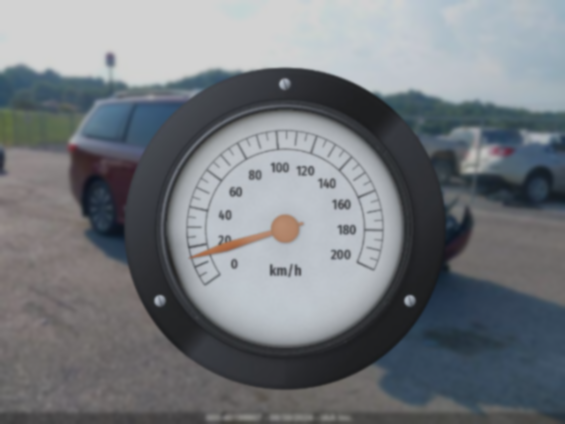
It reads 15; km/h
